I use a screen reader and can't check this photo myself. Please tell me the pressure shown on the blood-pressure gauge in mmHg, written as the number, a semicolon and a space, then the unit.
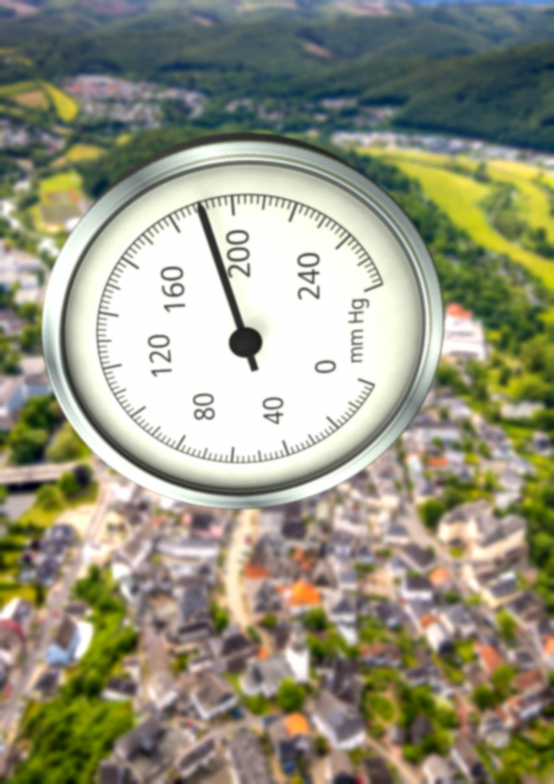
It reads 190; mmHg
